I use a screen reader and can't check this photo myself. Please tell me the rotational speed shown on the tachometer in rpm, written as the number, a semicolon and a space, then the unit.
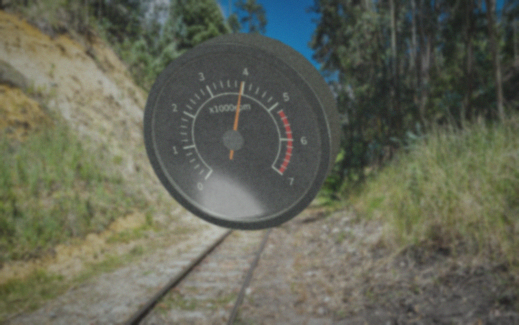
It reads 4000; rpm
